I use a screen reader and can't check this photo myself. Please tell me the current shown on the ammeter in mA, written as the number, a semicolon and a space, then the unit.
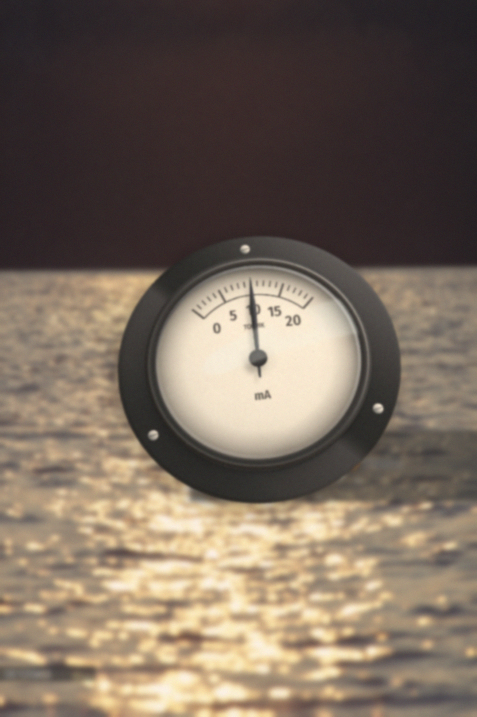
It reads 10; mA
